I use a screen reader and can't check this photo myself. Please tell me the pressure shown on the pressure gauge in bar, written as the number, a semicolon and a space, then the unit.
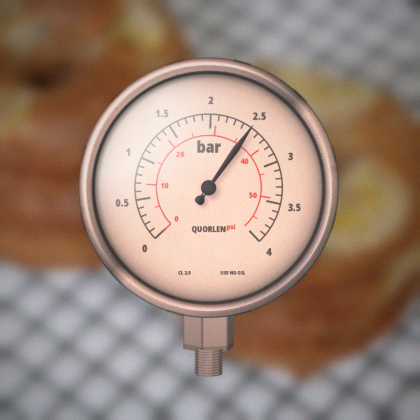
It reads 2.5; bar
